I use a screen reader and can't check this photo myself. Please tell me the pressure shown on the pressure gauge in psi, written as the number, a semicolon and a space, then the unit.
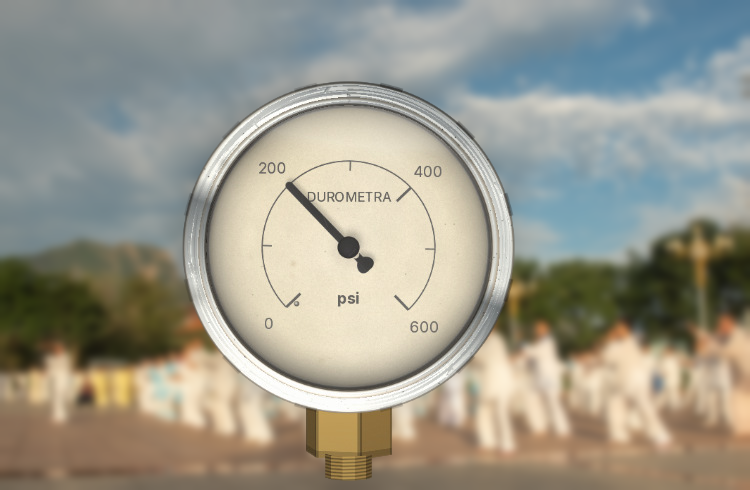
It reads 200; psi
